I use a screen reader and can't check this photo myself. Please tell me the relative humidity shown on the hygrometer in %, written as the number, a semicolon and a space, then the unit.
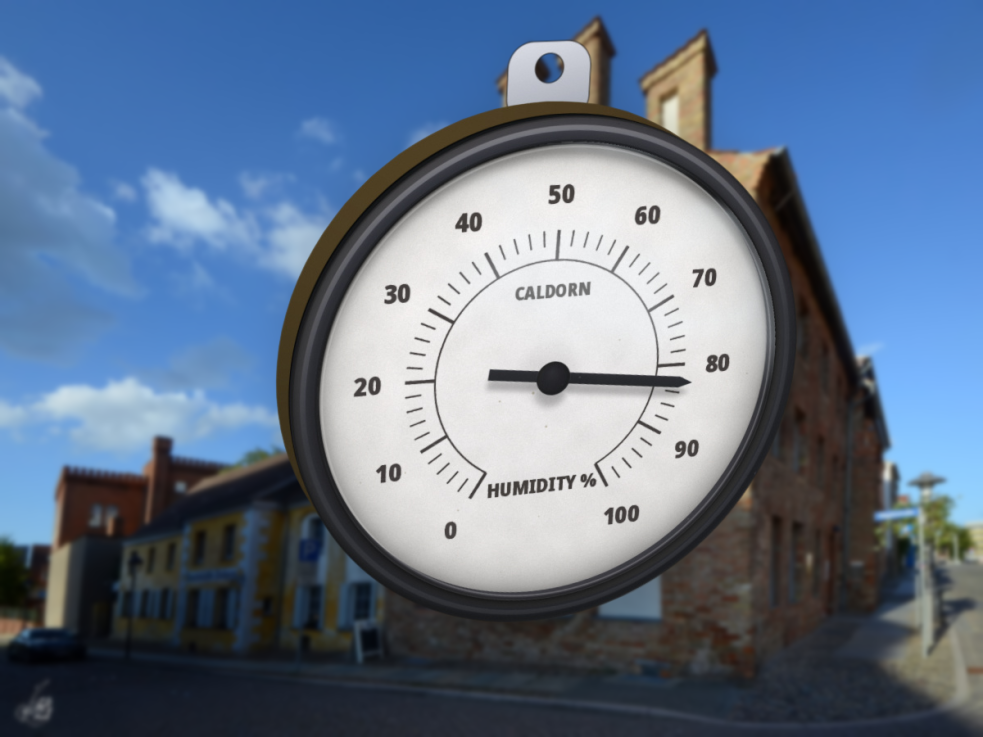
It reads 82; %
